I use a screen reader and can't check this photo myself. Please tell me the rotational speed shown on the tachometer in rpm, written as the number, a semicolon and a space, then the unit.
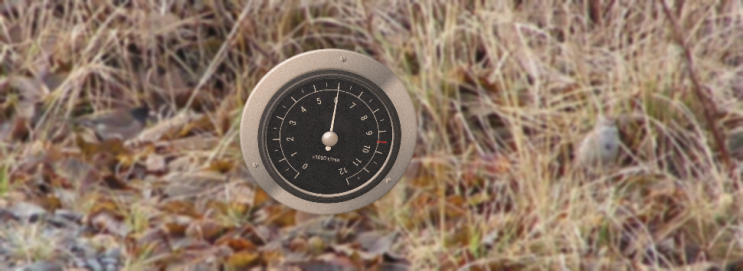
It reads 6000; rpm
